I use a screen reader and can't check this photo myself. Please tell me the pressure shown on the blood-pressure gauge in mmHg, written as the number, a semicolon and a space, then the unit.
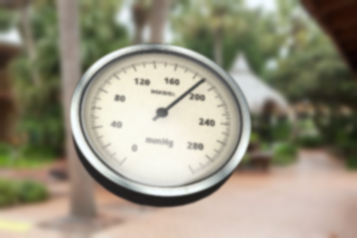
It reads 190; mmHg
